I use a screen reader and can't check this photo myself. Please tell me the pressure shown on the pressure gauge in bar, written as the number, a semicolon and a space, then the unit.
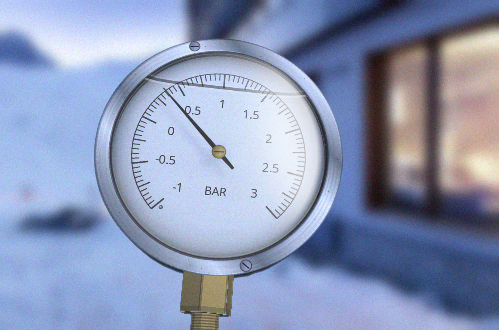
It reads 0.35; bar
